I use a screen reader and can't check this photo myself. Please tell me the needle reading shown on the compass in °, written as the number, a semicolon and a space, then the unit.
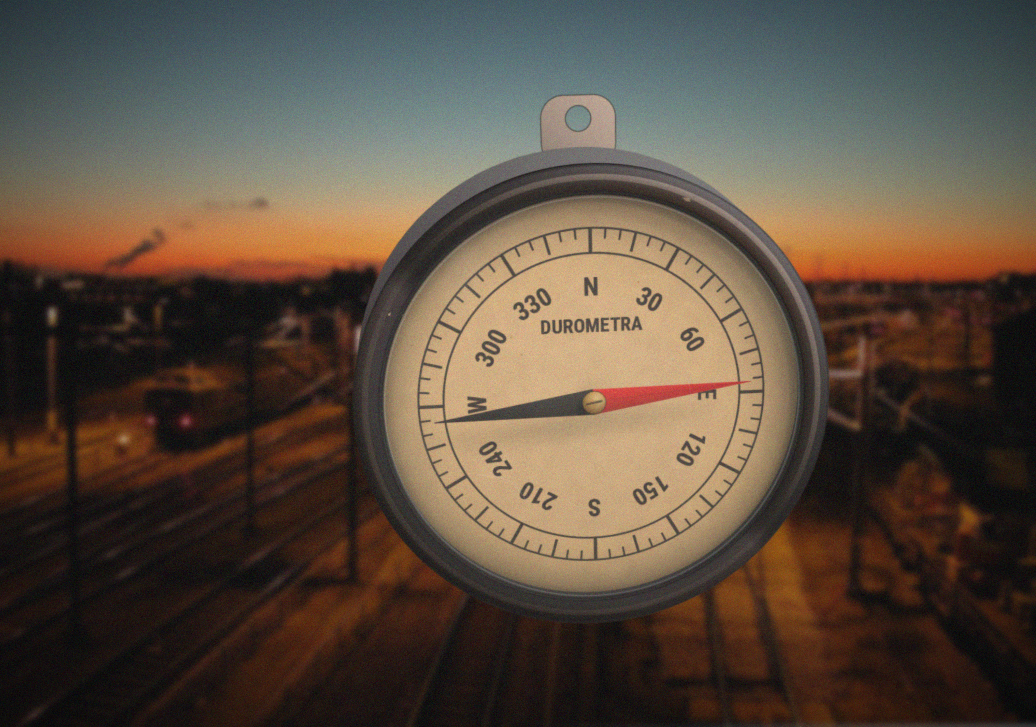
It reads 85; °
